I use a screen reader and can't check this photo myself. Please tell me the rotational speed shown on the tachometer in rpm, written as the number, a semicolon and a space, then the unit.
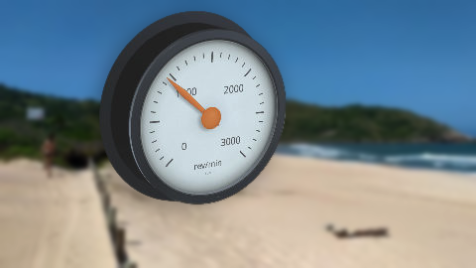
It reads 950; rpm
